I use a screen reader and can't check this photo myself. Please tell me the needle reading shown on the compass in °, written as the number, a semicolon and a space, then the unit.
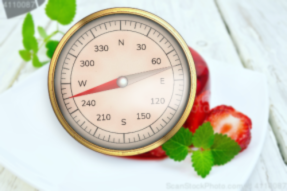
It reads 255; °
